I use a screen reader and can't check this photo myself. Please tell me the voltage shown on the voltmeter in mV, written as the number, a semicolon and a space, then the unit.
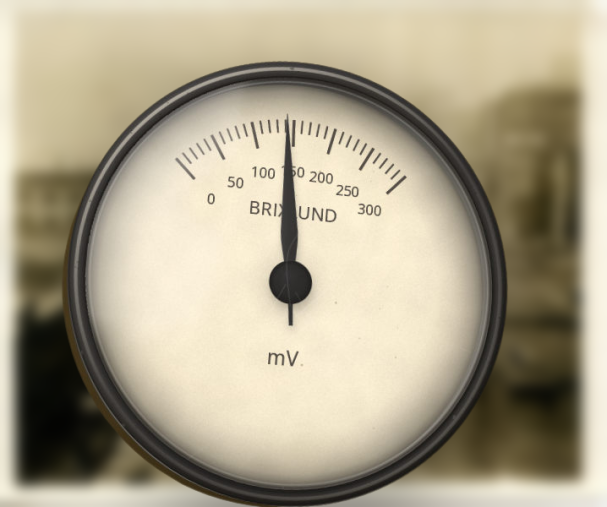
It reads 140; mV
